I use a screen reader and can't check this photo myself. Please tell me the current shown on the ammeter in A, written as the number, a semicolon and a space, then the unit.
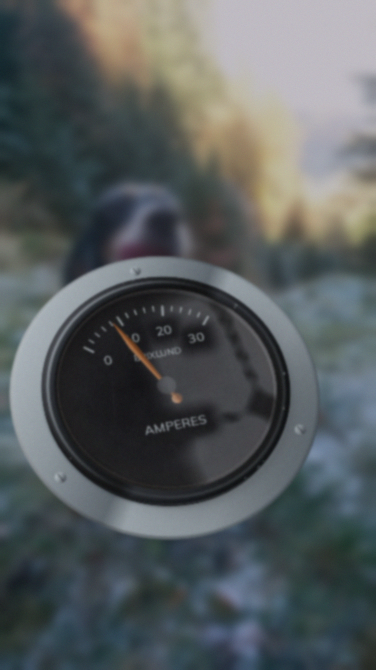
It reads 8; A
